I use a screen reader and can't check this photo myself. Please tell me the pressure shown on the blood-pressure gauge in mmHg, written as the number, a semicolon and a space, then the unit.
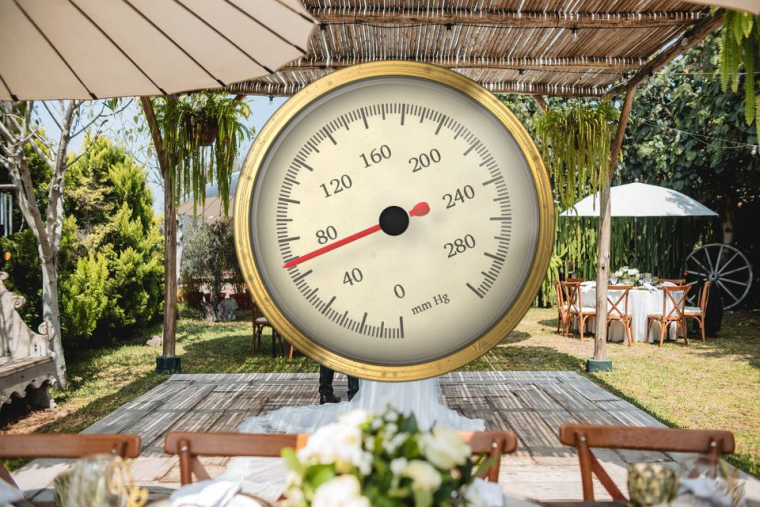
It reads 68; mmHg
